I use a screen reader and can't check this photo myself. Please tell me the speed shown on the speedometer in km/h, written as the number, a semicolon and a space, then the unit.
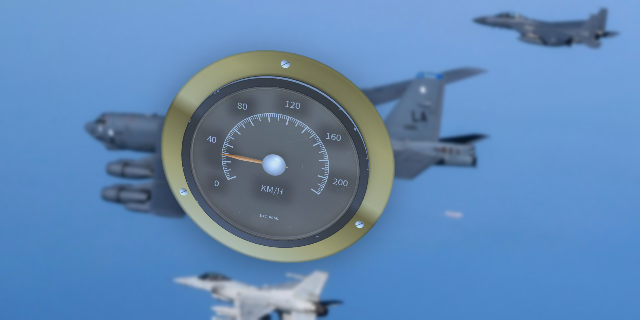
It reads 30; km/h
